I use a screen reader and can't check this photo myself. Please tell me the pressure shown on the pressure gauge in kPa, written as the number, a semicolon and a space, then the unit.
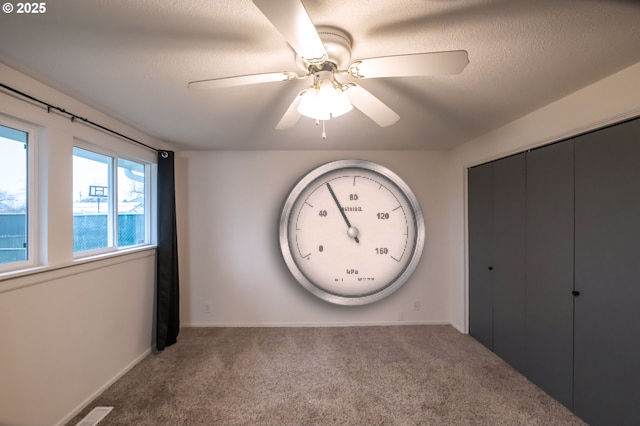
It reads 60; kPa
